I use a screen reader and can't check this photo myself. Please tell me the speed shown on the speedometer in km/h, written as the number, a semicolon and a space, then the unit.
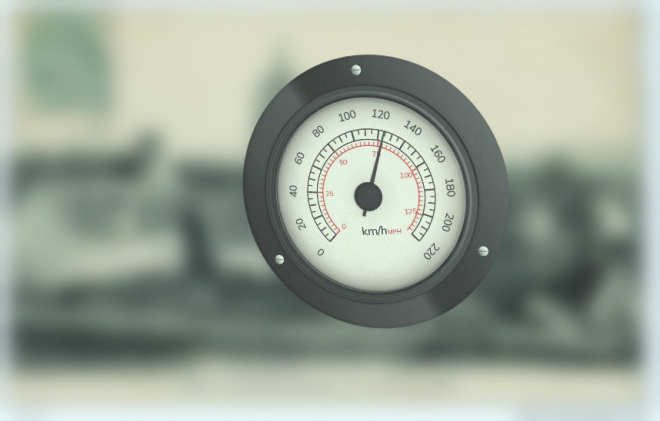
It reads 125; km/h
